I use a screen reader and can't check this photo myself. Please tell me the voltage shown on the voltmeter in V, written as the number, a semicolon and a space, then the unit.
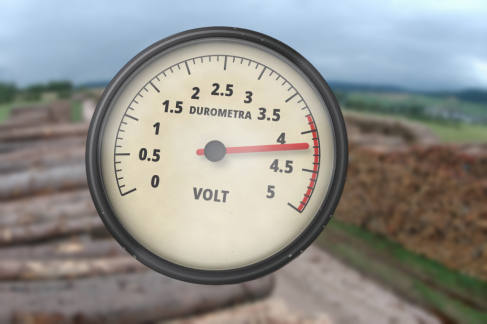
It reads 4.2; V
